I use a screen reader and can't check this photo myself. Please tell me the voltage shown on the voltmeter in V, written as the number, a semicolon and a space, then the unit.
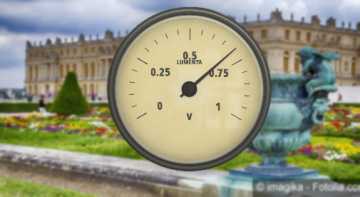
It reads 0.7; V
